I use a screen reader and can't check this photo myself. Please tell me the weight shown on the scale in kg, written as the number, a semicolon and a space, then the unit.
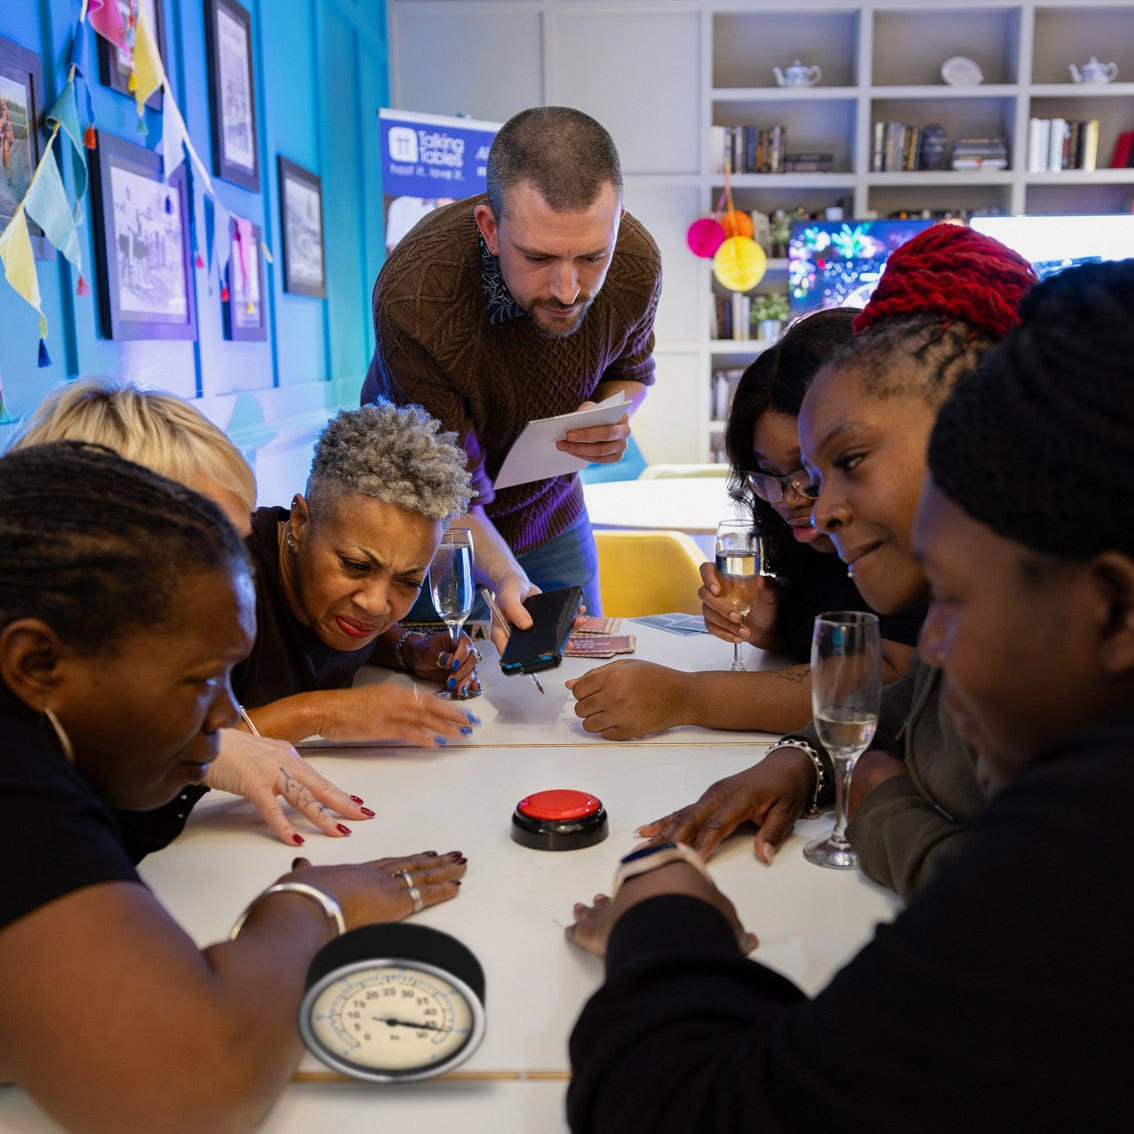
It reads 45; kg
